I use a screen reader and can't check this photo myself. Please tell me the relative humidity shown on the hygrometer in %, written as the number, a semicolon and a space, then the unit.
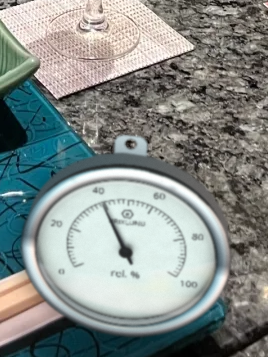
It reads 40; %
